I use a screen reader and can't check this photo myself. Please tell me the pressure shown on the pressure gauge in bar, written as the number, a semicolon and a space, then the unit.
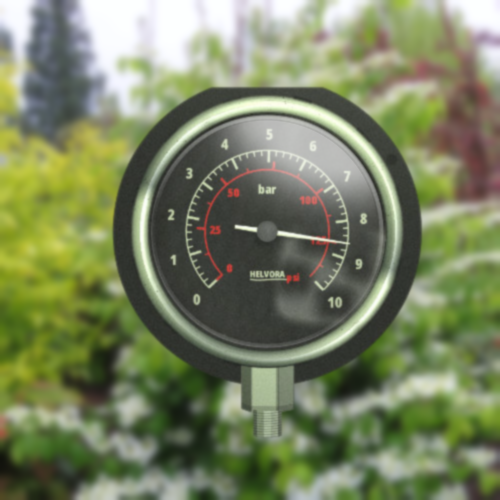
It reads 8.6; bar
